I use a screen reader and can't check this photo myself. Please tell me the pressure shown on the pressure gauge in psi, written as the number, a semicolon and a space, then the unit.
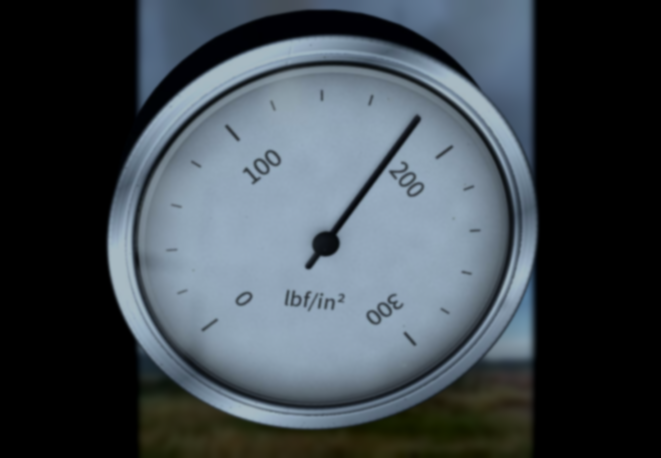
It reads 180; psi
